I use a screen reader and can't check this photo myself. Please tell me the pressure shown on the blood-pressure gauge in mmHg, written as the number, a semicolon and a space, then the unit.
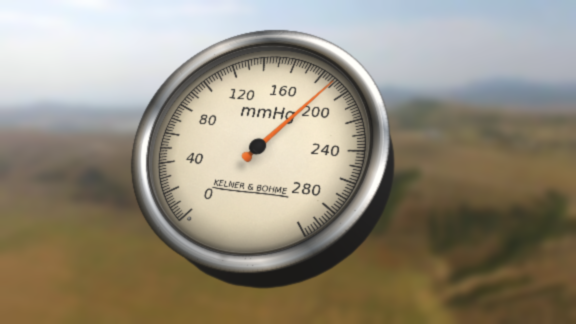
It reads 190; mmHg
